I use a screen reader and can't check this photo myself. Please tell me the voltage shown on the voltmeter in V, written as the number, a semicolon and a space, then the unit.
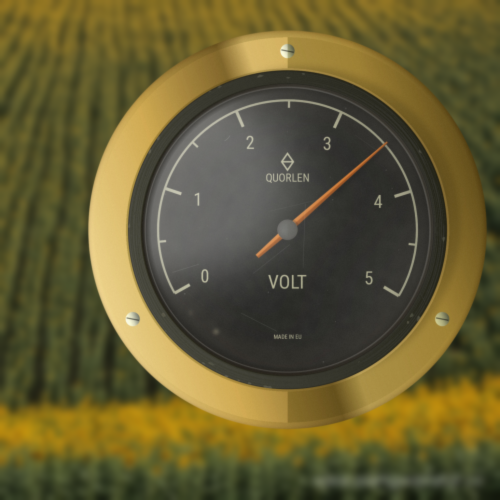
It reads 3.5; V
